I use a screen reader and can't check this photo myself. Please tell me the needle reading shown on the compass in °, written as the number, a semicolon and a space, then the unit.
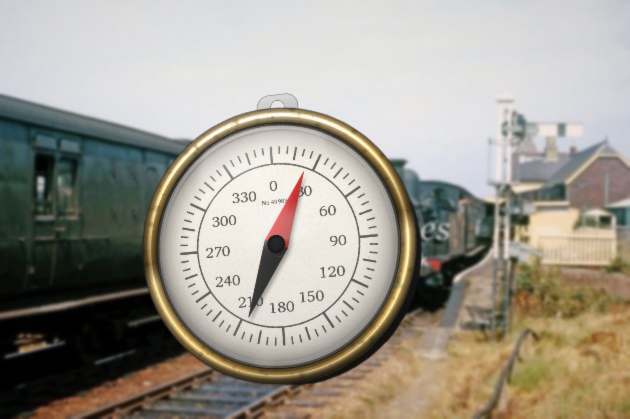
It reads 25; °
